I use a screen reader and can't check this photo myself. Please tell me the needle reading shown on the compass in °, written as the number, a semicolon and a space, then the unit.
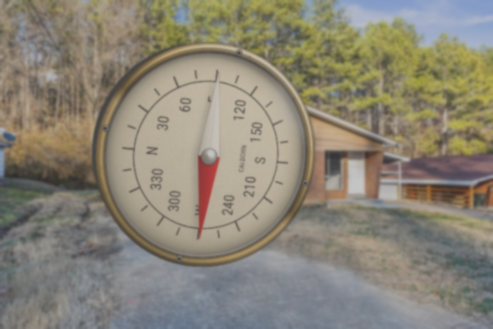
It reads 270; °
